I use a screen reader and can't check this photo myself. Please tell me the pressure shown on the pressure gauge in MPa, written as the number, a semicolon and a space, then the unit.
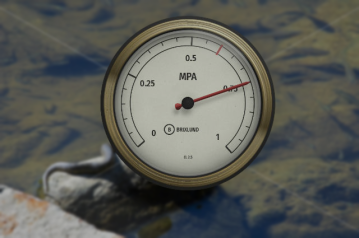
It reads 0.75; MPa
